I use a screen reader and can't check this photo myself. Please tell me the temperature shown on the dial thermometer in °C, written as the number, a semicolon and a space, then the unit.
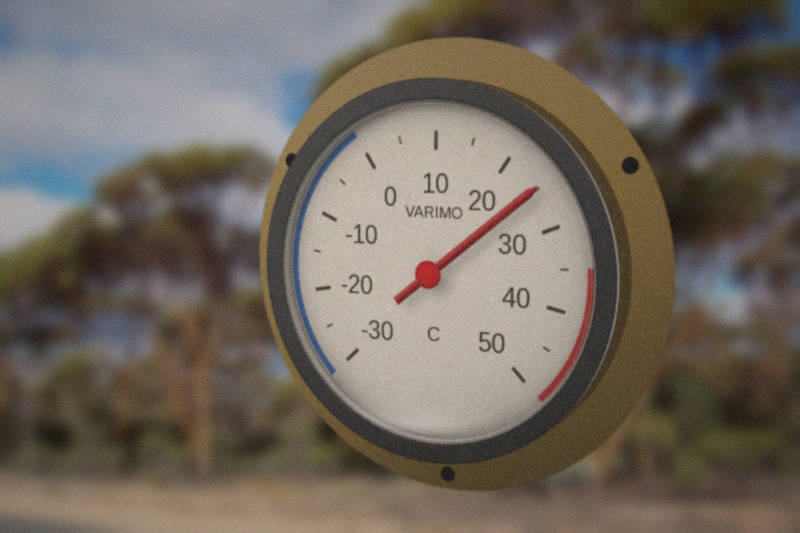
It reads 25; °C
